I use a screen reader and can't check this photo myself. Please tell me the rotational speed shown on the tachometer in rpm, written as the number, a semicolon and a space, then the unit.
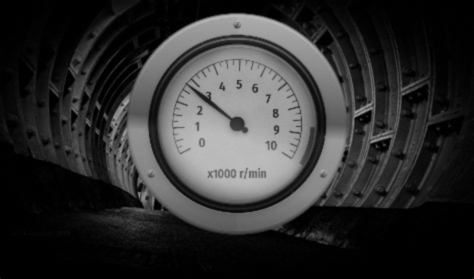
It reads 2750; rpm
